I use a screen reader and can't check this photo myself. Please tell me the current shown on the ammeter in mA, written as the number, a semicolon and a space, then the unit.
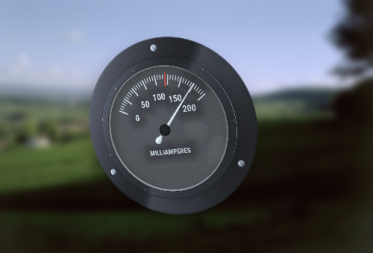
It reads 175; mA
